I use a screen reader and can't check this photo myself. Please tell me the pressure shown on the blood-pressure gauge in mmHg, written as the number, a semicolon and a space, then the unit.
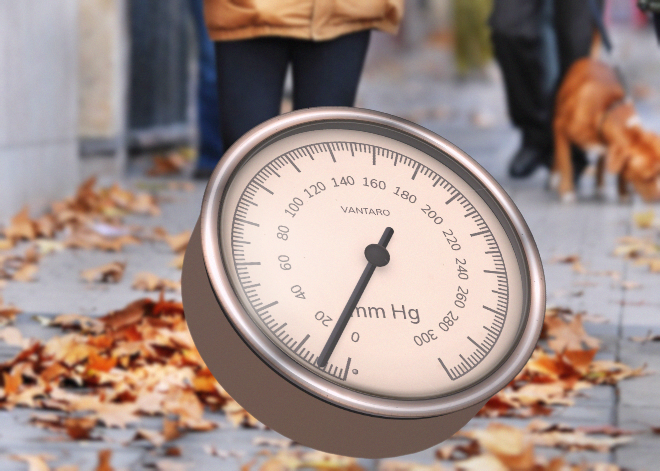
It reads 10; mmHg
